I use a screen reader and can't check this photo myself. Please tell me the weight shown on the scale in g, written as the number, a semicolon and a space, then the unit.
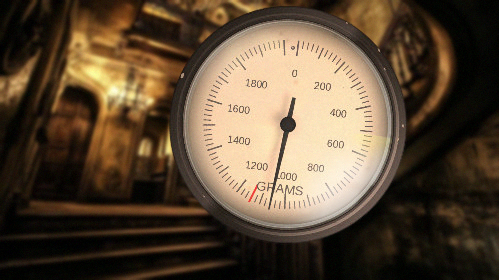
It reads 1060; g
